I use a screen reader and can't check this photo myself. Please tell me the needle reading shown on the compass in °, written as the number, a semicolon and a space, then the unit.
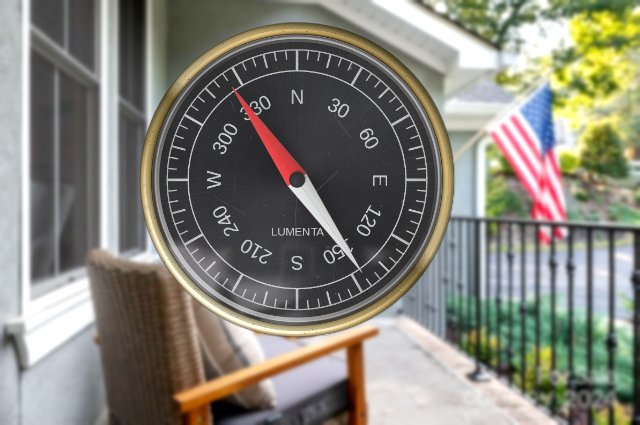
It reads 325; °
